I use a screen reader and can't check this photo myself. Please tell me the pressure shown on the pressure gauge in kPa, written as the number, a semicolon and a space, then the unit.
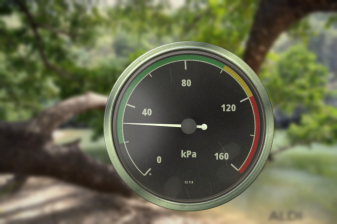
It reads 30; kPa
